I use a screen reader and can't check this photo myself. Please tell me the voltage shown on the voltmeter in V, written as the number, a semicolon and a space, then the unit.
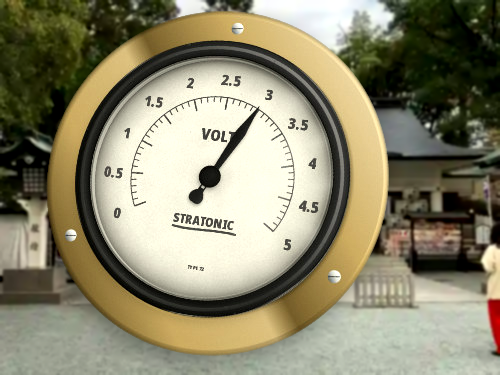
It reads 3; V
